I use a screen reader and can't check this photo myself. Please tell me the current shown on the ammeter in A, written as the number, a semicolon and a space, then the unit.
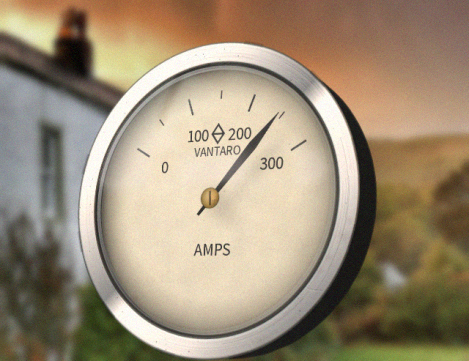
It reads 250; A
